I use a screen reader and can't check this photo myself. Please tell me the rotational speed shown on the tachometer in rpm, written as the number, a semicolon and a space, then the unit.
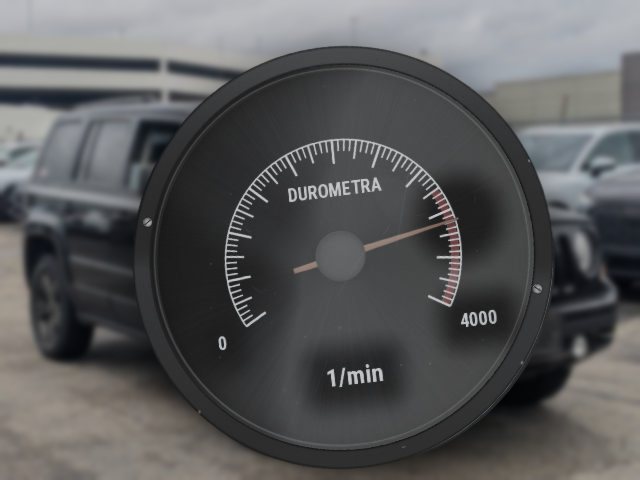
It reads 3300; rpm
